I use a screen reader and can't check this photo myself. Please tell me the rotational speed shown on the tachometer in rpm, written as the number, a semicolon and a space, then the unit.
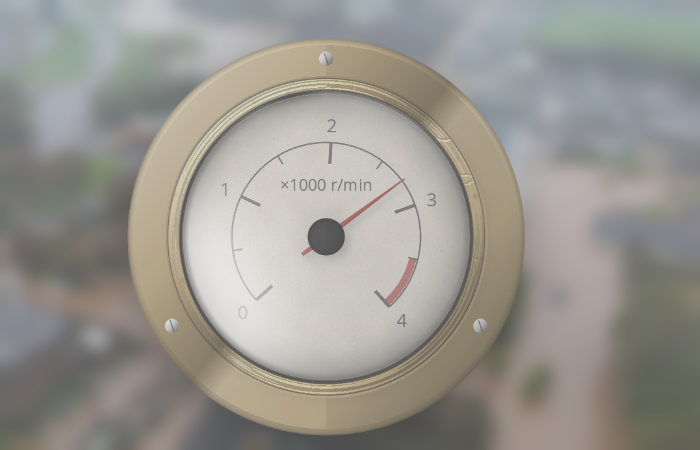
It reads 2750; rpm
